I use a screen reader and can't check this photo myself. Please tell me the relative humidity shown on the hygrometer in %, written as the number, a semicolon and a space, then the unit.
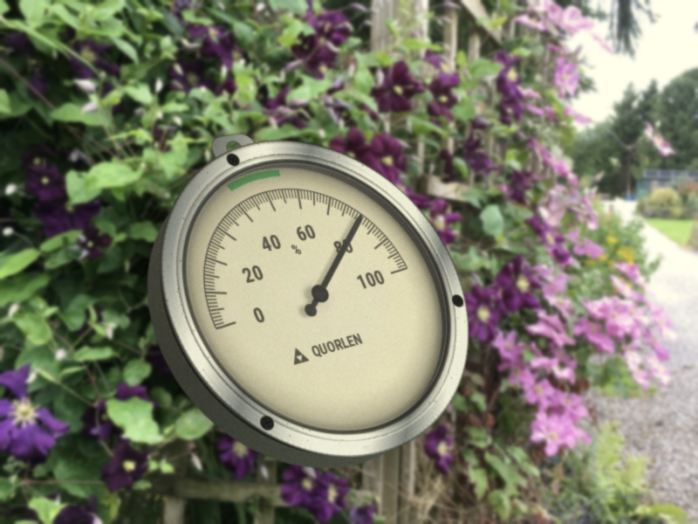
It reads 80; %
